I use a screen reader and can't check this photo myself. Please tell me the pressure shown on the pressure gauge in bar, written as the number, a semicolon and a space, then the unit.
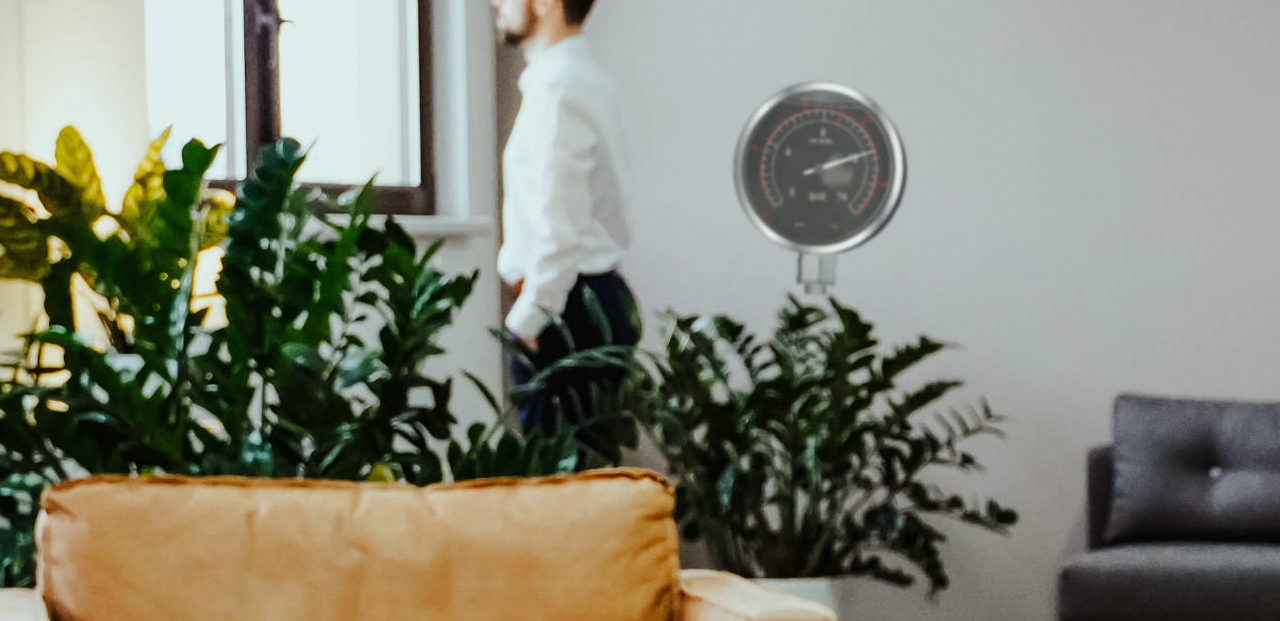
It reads 12; bar
